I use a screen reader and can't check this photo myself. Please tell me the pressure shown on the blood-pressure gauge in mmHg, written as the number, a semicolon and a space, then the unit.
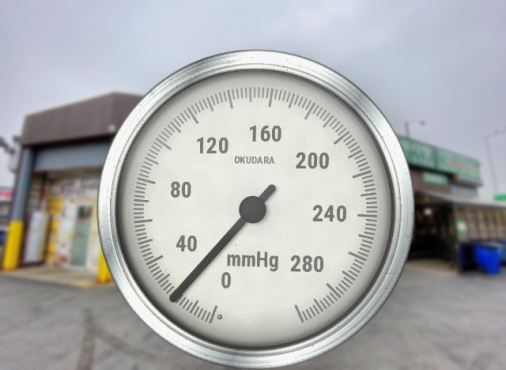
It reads 20; mmHg
